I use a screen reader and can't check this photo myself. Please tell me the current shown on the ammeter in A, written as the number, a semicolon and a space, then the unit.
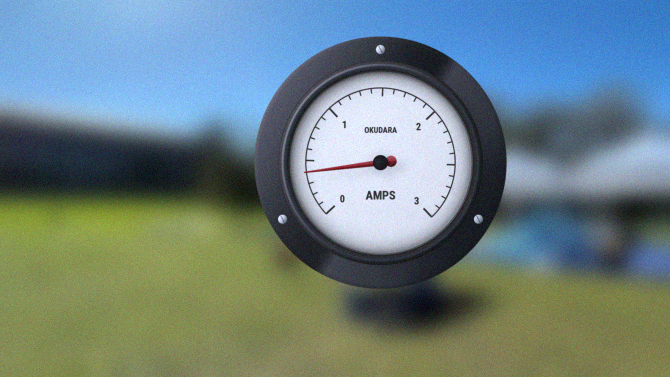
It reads 0.4; A
